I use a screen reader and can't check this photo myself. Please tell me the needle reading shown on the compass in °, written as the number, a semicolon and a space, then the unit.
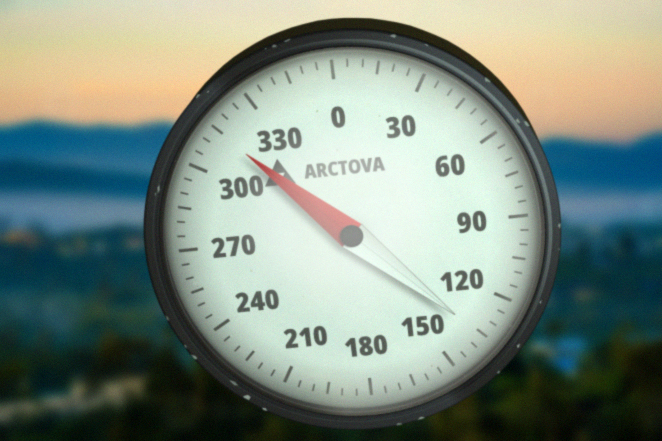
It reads 315; °
